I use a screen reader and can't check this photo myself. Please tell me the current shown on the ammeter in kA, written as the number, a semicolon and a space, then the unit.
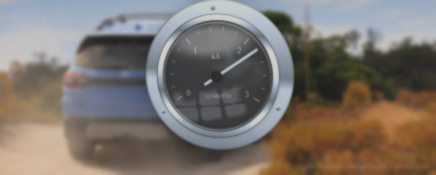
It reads 2.2; kA
